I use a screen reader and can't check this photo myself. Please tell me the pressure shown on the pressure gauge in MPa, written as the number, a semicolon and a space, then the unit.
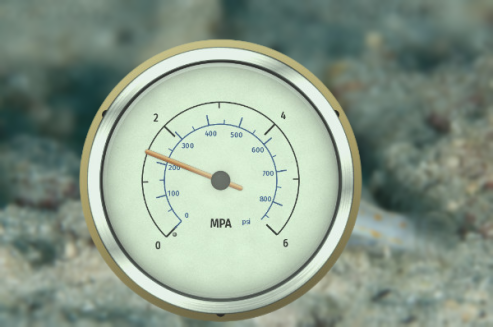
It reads 1.5; MPa
